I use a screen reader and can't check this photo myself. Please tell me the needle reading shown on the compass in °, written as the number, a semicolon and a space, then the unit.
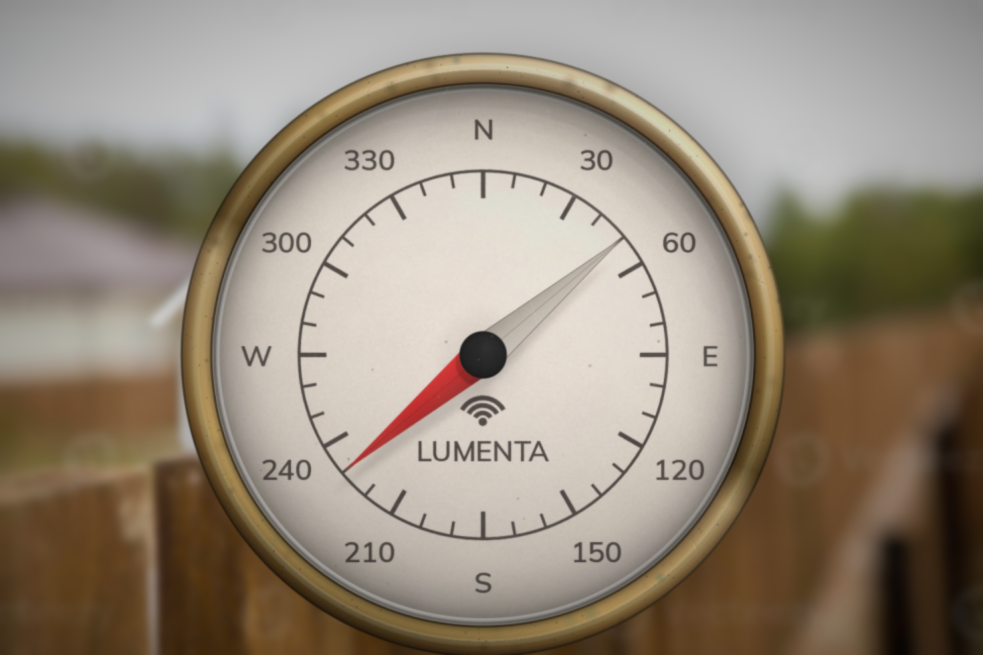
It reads 230; °
